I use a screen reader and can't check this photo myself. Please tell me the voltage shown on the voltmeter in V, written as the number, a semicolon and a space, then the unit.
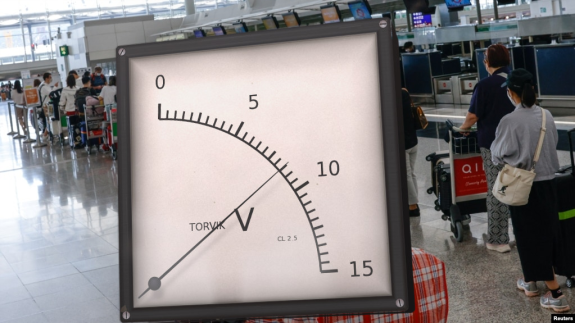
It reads 8.5; V
